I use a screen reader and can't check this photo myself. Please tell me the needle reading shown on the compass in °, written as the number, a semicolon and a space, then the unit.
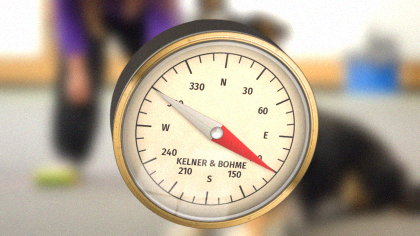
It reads 120; °
